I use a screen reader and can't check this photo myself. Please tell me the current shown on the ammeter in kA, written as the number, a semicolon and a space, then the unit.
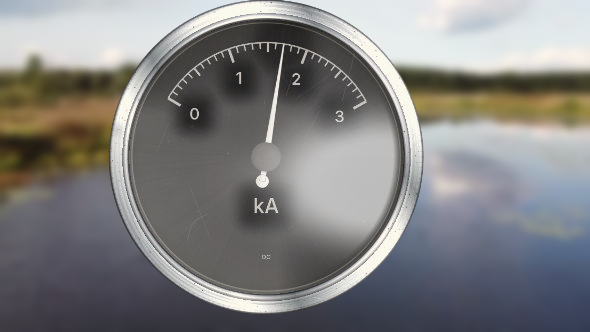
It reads 1.7; kA
